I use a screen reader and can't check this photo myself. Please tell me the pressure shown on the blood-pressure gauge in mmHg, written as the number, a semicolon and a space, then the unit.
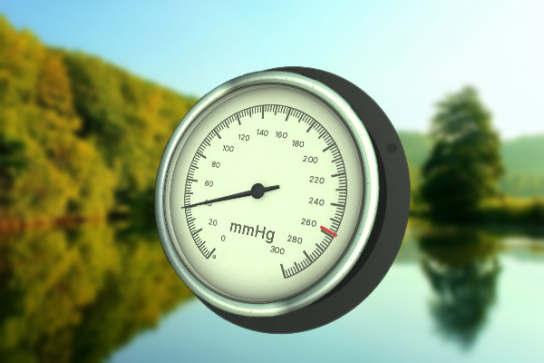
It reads 40; mmHg
